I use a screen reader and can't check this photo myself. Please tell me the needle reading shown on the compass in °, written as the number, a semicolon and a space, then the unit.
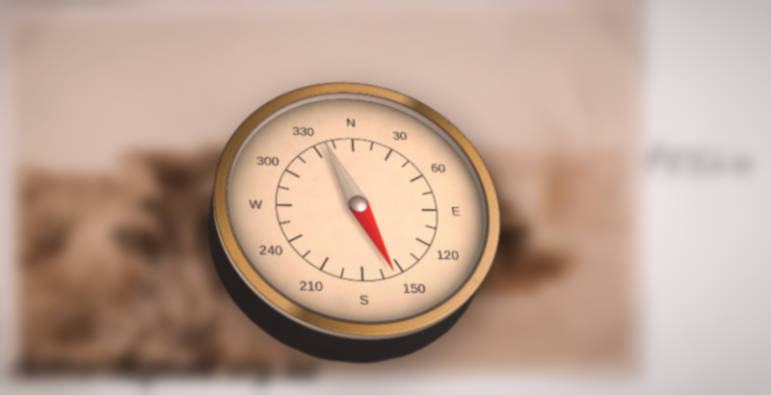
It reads 157.5; °
